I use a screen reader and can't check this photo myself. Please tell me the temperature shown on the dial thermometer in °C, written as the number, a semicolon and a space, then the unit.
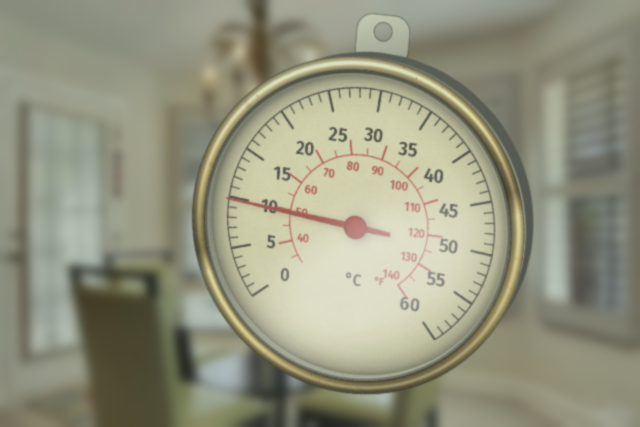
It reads 10; °C
